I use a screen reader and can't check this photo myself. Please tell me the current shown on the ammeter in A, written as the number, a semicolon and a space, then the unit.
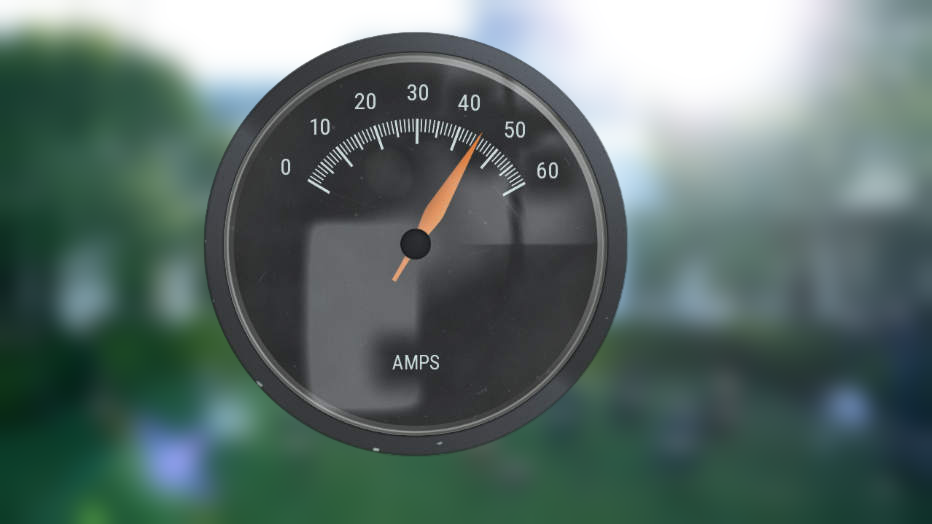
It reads 45; A
